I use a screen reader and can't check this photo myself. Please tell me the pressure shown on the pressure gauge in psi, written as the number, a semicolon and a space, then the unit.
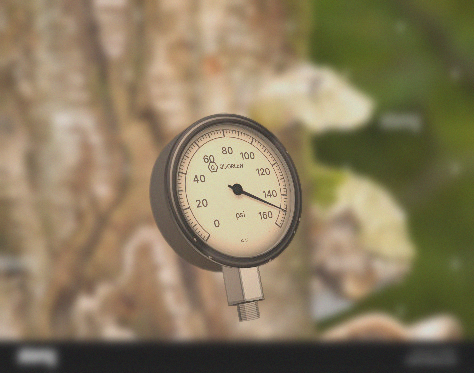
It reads 150; psi
